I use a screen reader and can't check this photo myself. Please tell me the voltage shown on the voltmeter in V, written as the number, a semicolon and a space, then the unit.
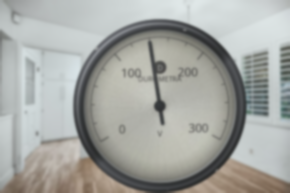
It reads 140; V
